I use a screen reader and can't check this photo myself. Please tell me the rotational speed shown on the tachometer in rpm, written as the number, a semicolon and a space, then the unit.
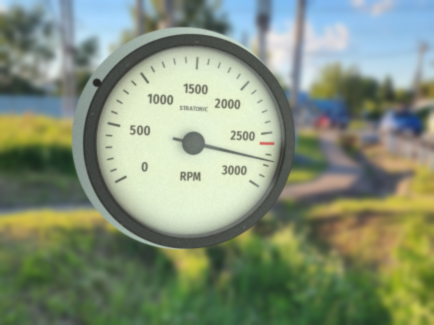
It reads 2750; rpm
